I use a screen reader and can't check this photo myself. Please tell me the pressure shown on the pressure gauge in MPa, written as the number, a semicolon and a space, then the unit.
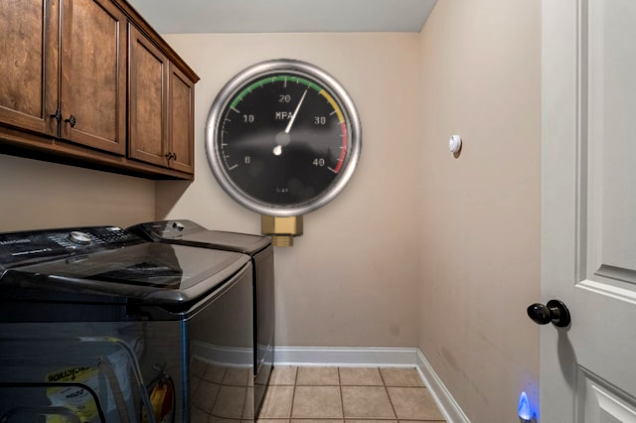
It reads 24; MPa
